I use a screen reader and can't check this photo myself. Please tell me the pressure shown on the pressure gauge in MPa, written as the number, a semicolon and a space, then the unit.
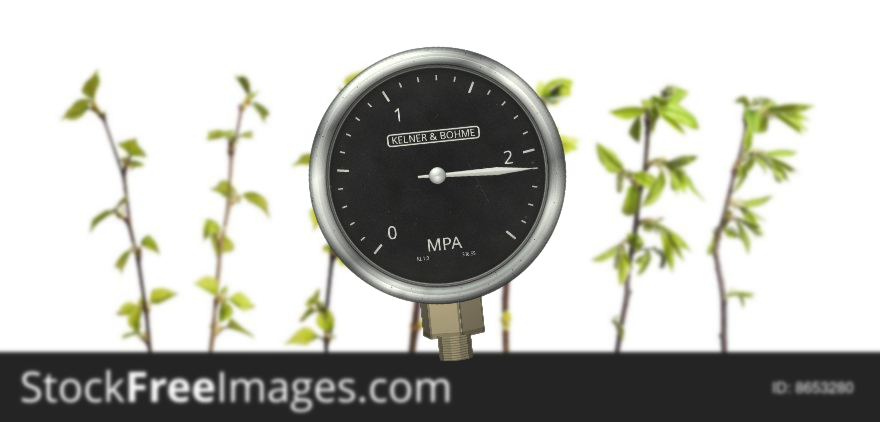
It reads 2.1; MPa
